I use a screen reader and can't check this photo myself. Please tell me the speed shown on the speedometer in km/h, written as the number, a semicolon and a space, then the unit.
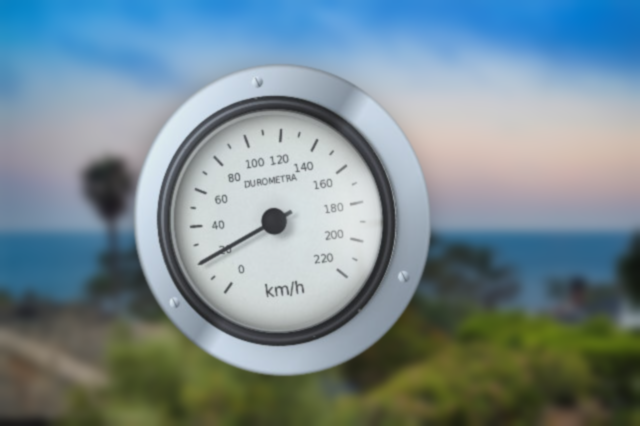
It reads 20; km/h
